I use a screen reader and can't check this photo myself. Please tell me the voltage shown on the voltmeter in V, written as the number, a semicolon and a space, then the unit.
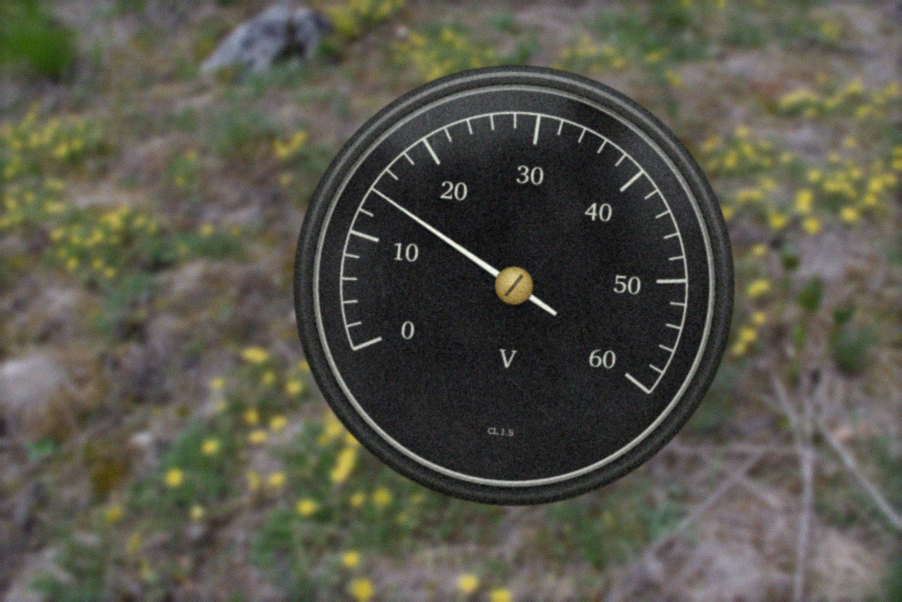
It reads 14; V
